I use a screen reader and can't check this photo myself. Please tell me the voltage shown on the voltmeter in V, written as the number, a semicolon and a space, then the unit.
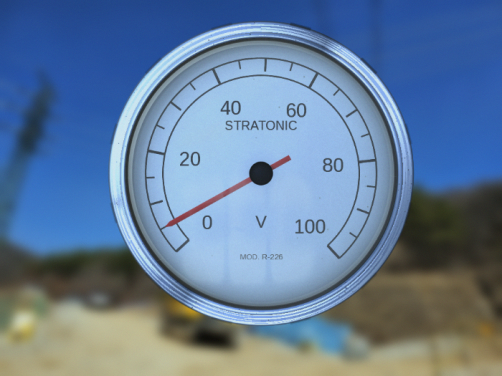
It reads 5; V
